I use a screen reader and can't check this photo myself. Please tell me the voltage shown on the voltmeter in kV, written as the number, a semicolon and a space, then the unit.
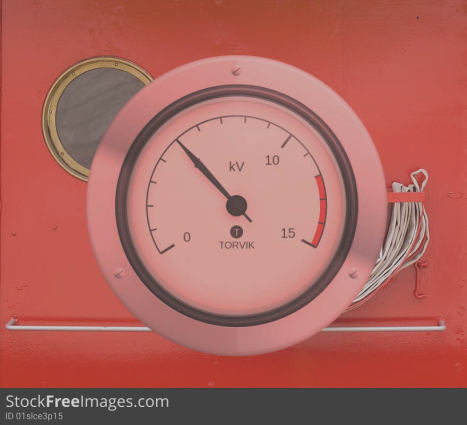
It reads 5; kV
